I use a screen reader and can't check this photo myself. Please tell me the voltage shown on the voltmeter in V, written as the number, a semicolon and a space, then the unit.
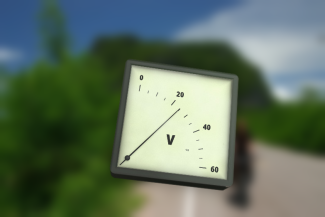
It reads 25; V
